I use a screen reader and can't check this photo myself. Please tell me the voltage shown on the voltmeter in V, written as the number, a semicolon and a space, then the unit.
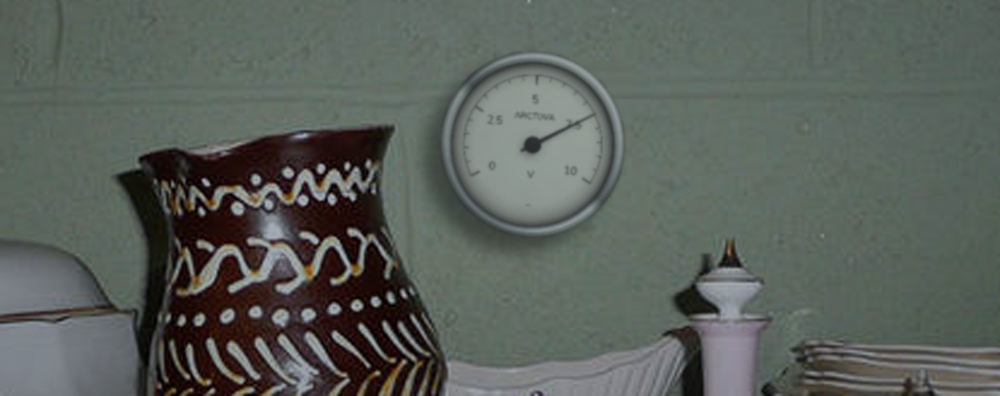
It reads 7.5; V
